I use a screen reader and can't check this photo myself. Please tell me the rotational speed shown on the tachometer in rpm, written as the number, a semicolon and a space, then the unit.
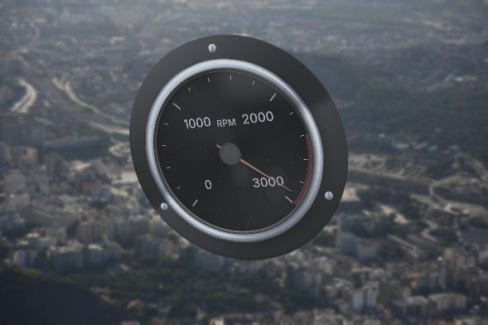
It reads 2900; rpm
